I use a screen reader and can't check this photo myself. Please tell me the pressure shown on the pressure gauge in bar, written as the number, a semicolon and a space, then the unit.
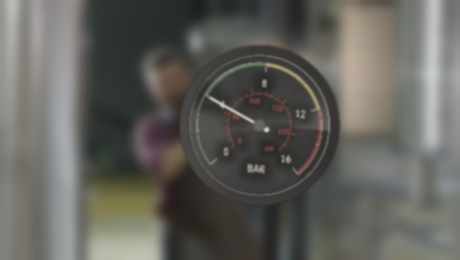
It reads 4; bar
